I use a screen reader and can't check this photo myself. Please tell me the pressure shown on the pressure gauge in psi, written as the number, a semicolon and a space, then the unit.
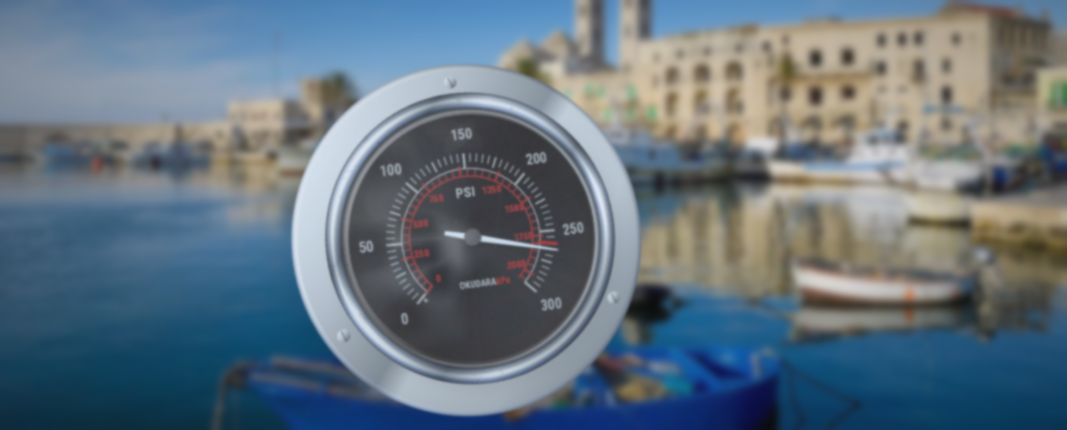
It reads 265; psi
